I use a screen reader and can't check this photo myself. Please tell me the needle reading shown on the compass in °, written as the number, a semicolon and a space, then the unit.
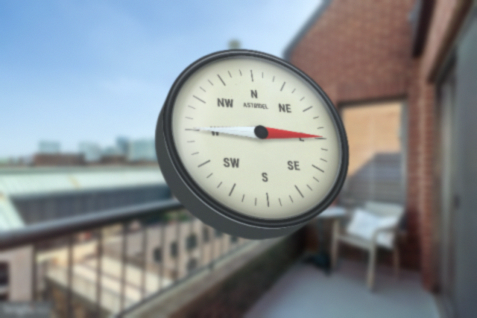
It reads 90; °
